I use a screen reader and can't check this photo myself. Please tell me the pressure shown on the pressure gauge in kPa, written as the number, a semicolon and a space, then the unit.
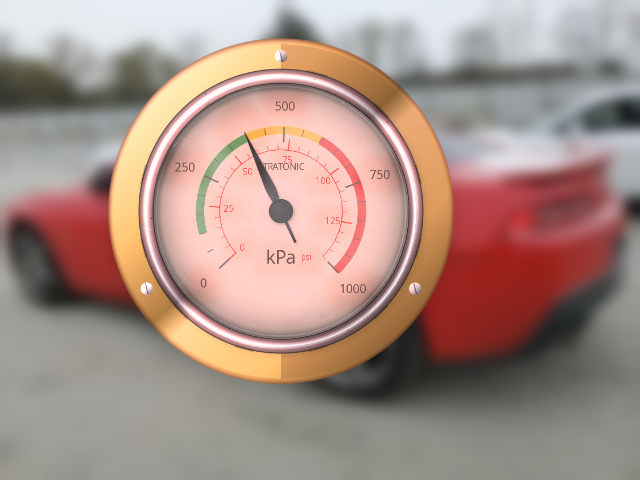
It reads 400; kPa
